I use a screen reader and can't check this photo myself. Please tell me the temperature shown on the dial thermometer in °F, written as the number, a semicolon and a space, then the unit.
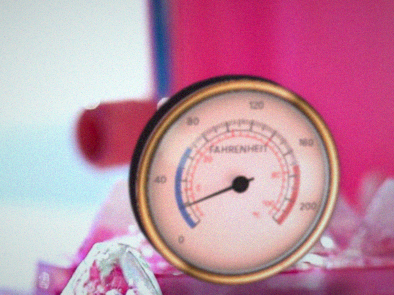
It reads 20; °F
